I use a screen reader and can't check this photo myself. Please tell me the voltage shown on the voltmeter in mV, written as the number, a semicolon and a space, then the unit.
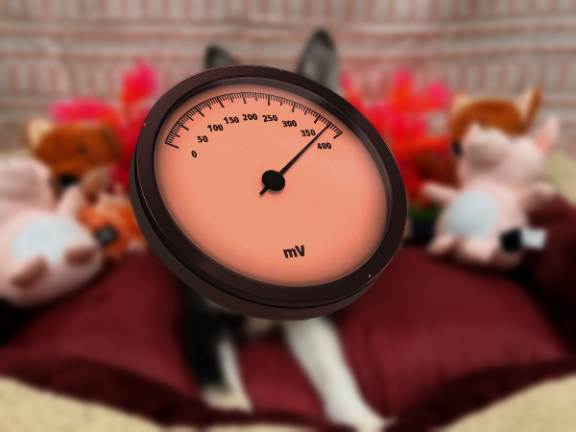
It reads 375; mV
